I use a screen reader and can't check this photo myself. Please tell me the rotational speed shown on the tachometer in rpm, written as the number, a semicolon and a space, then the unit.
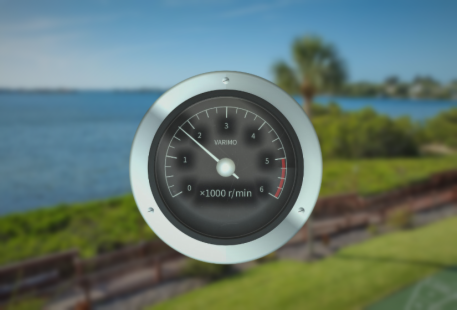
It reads 1750; rpm
